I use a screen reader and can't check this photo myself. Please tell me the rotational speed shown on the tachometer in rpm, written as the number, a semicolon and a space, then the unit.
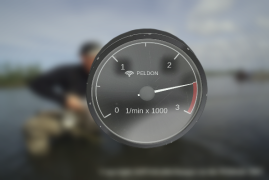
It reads 2500; rpm
